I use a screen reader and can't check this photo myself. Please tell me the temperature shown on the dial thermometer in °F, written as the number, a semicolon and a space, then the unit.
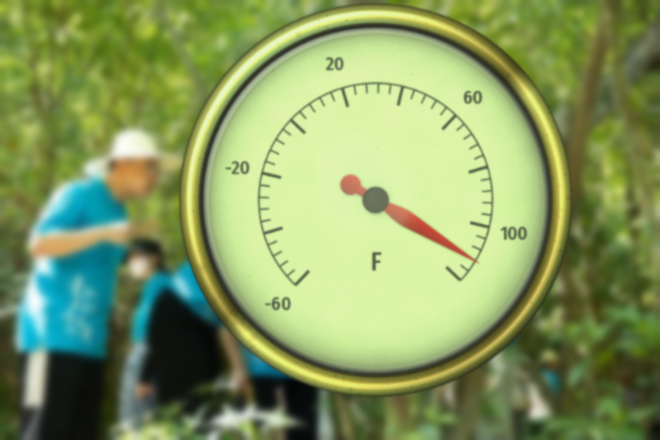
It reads 112; °F
